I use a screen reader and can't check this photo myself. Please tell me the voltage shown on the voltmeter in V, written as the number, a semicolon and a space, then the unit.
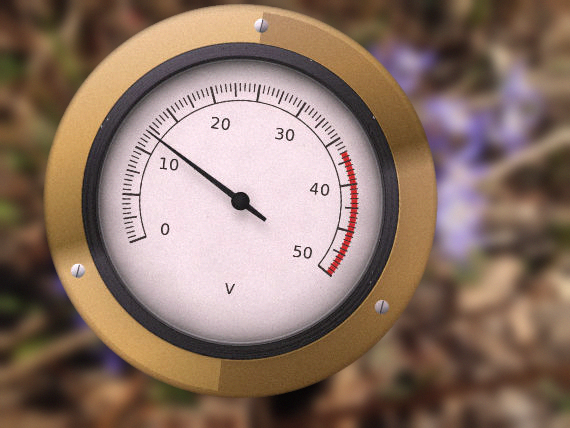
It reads 12; V
